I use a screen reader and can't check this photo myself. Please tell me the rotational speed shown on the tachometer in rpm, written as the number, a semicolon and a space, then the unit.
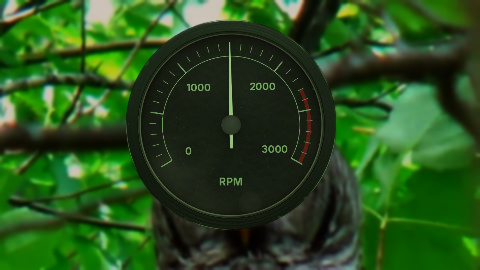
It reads 1500; rpm
